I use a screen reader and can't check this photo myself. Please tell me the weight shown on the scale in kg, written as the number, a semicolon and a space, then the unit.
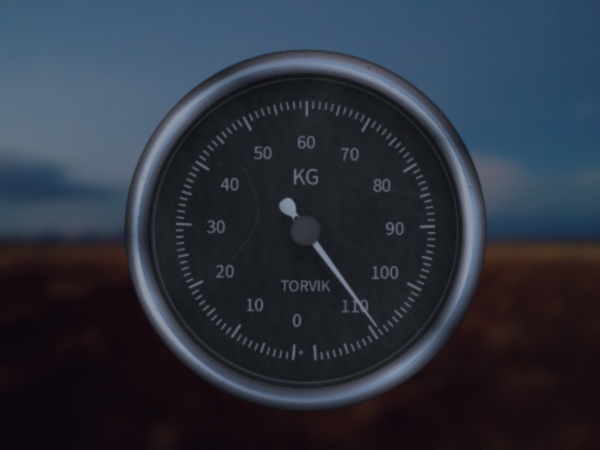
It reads 109; kg
